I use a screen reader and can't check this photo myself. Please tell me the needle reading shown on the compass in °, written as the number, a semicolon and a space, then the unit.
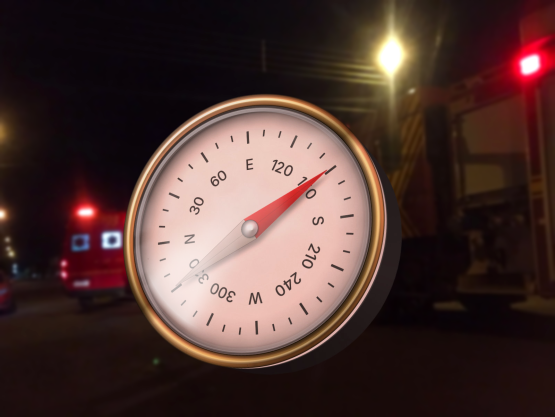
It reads 150; °
